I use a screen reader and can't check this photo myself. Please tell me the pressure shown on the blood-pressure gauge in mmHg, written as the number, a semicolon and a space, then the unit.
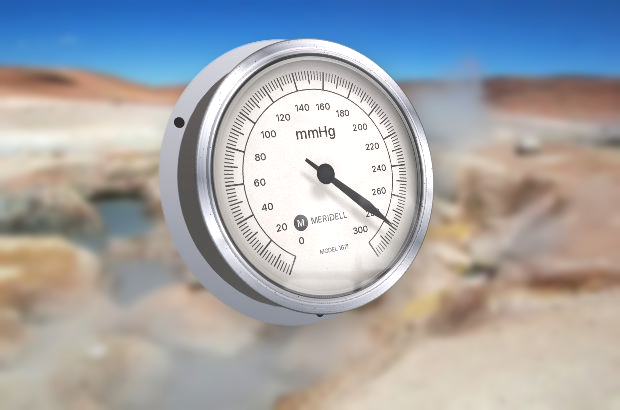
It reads 280; mmHg
